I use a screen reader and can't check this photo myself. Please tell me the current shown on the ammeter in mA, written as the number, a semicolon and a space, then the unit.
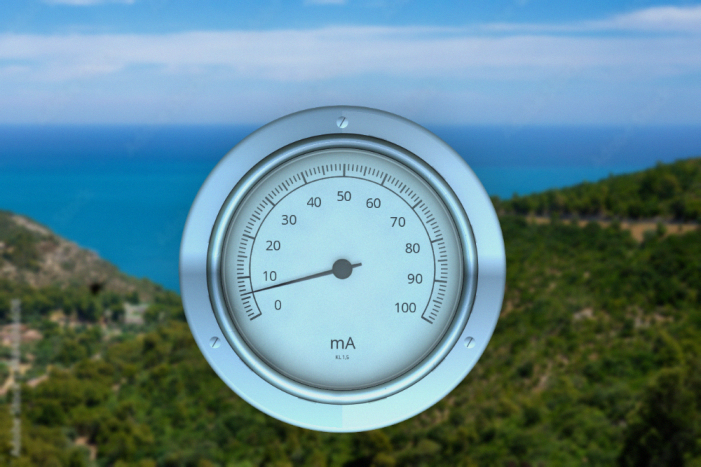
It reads 6; mA
